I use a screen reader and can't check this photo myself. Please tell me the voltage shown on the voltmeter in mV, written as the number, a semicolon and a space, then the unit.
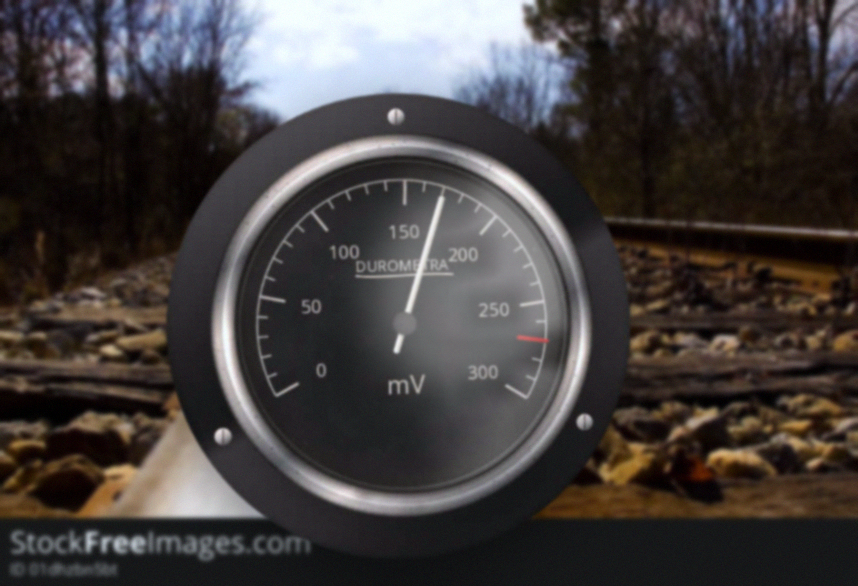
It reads 170; mV
